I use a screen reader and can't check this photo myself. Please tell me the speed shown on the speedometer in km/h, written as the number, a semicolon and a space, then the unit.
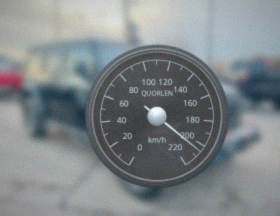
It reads 205; km/h
